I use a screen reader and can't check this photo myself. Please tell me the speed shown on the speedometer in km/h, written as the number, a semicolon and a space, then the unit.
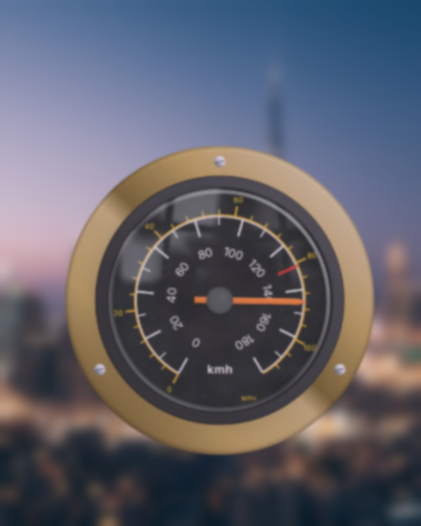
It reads 145; km/h
